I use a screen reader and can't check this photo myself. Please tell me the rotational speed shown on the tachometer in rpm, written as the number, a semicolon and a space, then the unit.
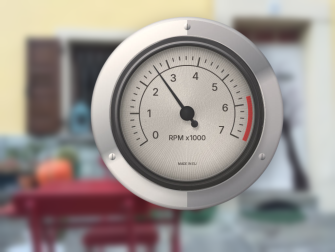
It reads 2600; rpm
